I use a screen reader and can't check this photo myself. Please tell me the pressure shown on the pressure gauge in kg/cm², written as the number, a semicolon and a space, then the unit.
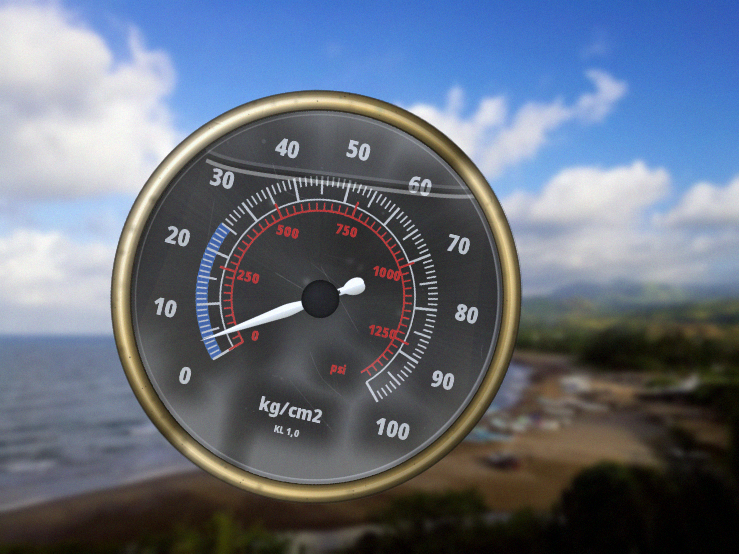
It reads 4; kg/cm²
